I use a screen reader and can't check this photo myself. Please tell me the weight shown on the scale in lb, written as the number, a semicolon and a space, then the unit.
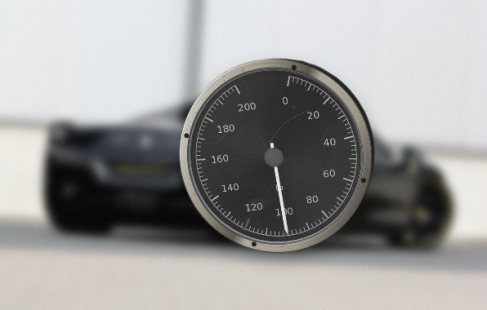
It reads 100; lb
